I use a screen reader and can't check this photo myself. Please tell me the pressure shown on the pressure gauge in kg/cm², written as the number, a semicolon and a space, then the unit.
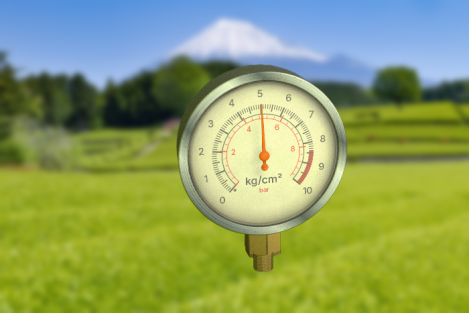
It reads 5; kg/cm²
